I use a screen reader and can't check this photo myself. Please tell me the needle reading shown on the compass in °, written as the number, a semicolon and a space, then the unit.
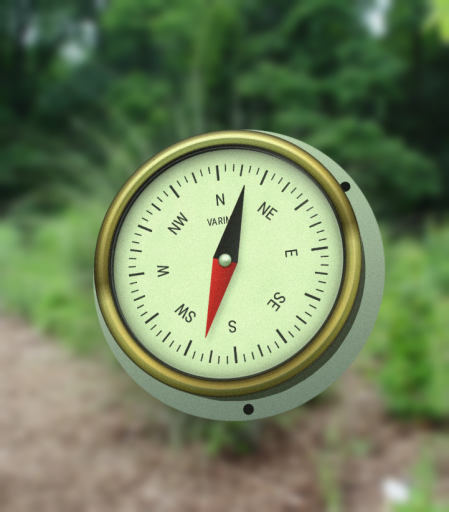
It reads 200; °
